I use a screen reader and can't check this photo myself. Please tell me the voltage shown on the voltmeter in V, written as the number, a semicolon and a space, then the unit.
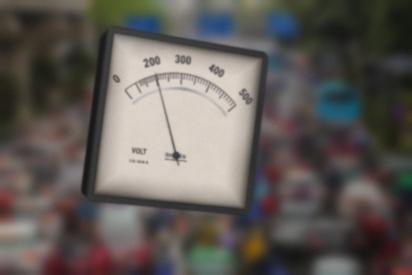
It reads 200; V
